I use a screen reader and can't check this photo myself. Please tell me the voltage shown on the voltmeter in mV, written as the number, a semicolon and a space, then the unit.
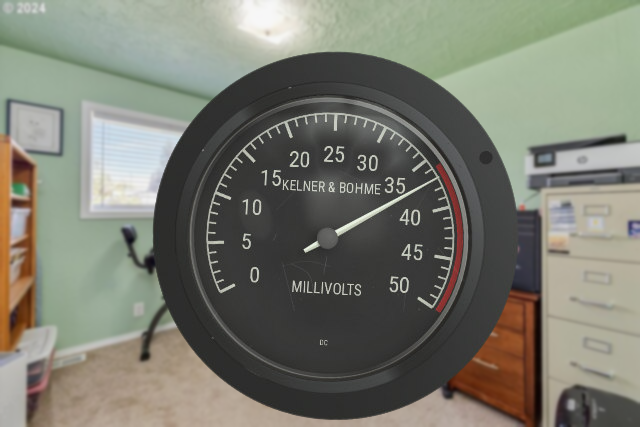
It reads 37; mV
